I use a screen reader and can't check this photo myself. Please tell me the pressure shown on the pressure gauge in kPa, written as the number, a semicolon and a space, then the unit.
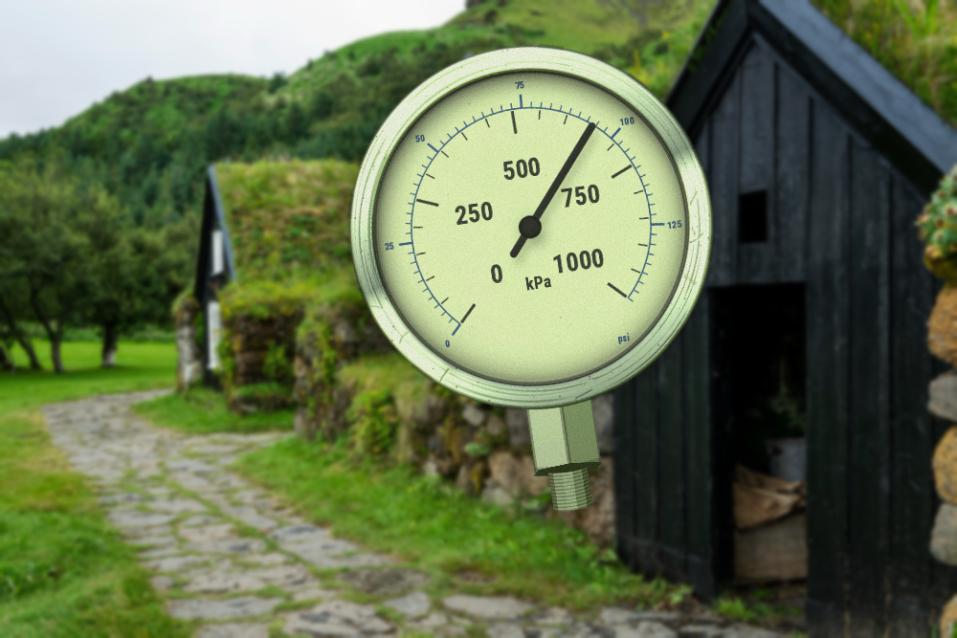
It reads 650; kPa
